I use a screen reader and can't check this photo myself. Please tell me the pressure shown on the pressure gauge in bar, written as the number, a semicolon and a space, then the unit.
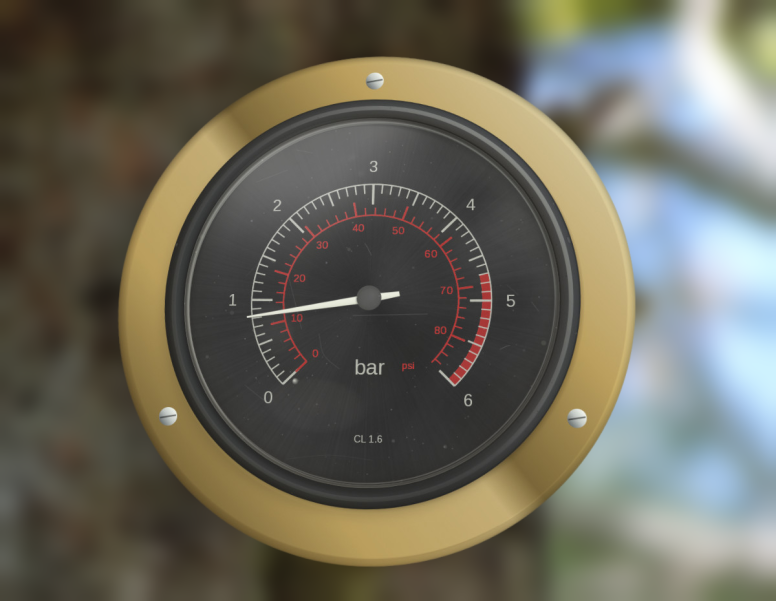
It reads 0.8; bar
